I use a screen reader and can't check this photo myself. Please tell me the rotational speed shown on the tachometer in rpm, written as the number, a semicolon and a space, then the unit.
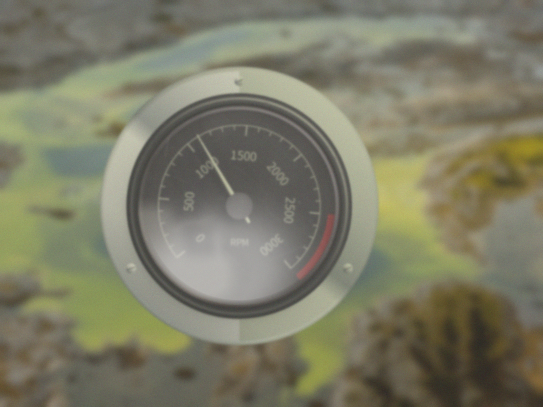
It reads 1100; rpm
